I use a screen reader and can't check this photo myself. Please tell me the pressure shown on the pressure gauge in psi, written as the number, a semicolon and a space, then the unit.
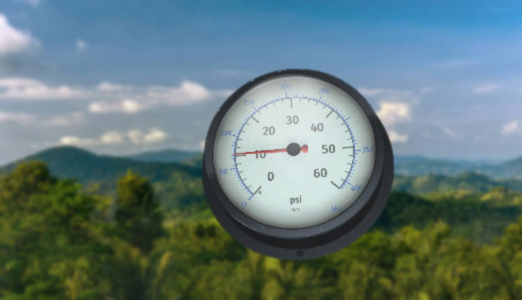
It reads 10; psi
